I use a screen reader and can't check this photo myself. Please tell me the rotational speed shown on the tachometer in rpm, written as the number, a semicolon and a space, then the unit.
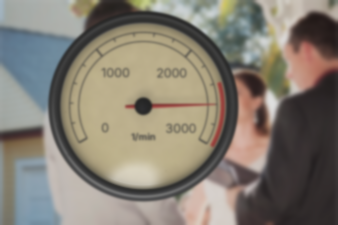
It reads 2600; rpm
